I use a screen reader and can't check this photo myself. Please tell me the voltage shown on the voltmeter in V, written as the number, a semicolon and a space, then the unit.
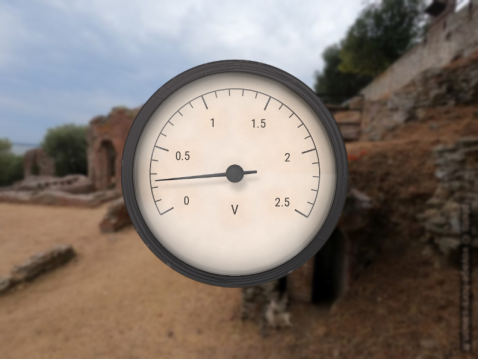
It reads 0.25; V
